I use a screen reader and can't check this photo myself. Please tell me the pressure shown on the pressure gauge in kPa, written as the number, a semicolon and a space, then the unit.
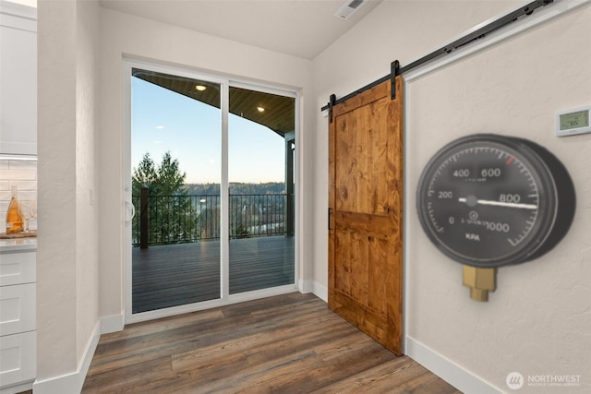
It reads 840; kPa
